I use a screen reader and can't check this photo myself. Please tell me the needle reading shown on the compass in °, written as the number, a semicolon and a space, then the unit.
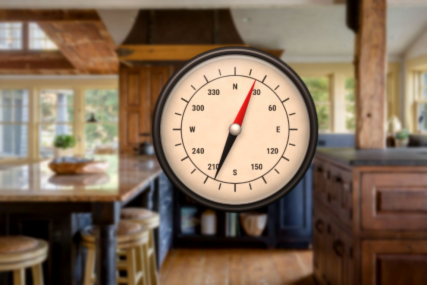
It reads 22.5; °
